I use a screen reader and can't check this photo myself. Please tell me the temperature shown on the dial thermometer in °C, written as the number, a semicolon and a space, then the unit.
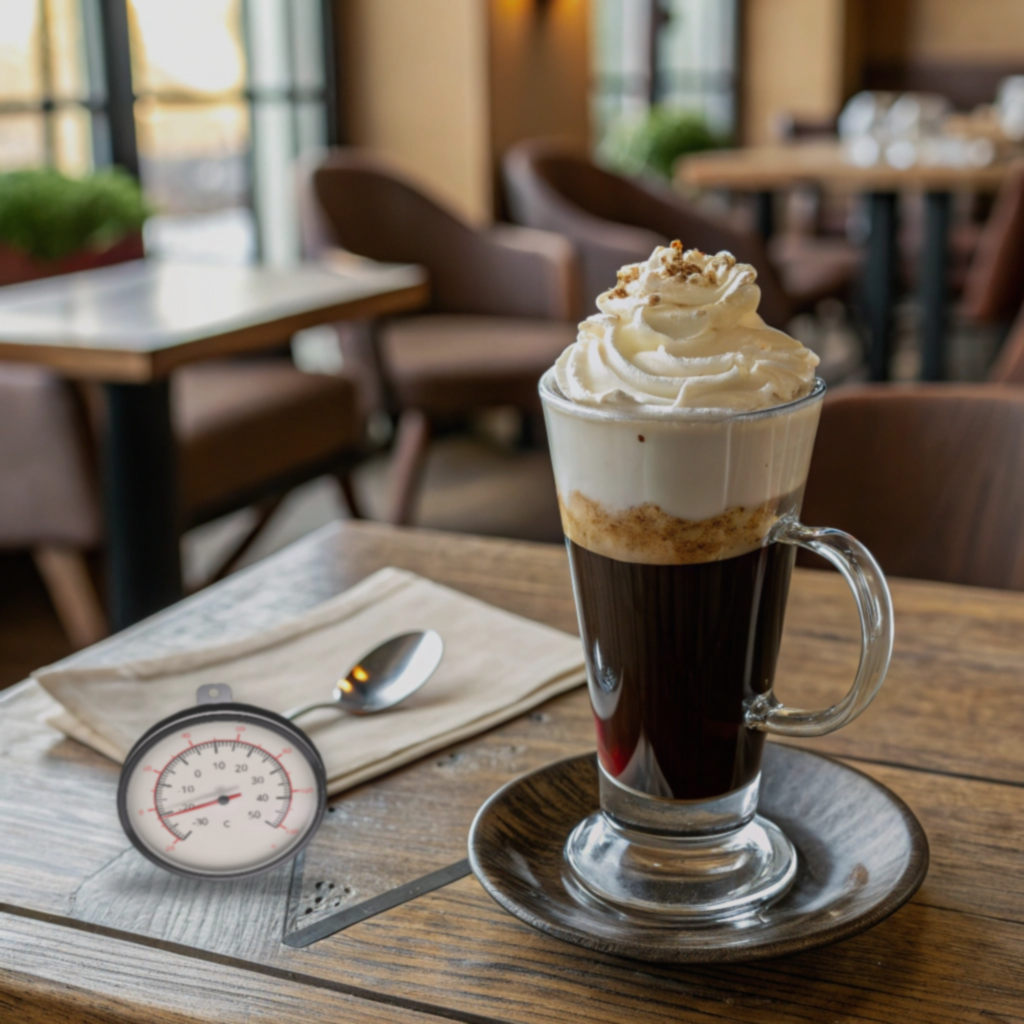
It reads -20; °C
